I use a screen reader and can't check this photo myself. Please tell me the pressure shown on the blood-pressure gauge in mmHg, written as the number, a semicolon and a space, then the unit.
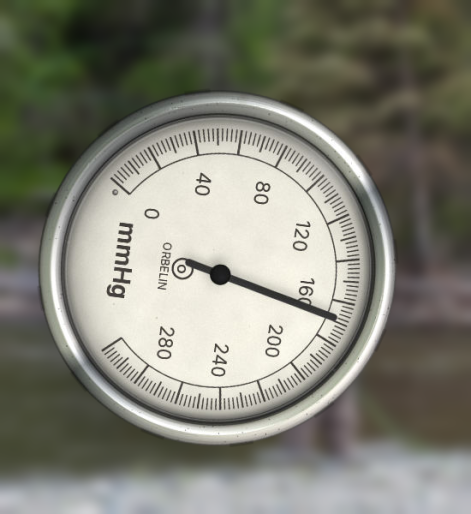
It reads 168; mmHg
